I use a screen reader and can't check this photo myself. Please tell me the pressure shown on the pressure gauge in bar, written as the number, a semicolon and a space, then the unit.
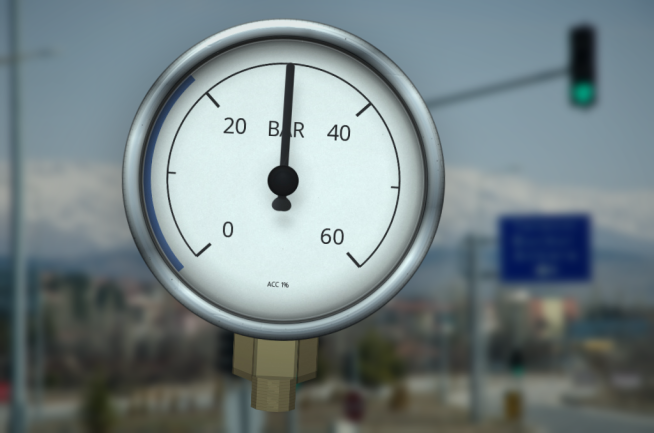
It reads 30; bar
